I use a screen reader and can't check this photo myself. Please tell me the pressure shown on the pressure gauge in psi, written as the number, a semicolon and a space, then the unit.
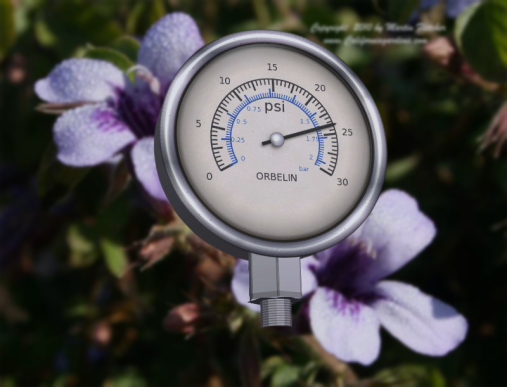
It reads 24; psi
